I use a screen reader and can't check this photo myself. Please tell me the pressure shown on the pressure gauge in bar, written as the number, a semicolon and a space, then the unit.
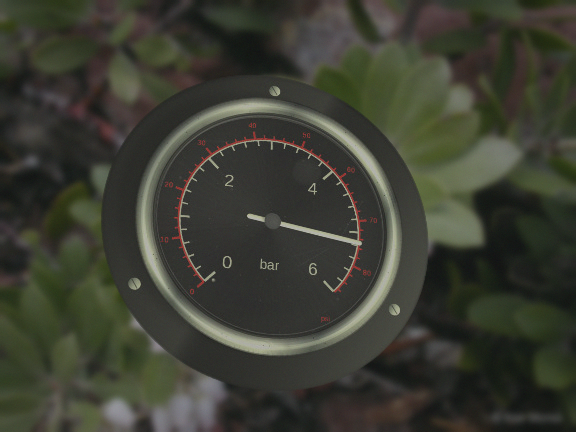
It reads 5.2; bar
